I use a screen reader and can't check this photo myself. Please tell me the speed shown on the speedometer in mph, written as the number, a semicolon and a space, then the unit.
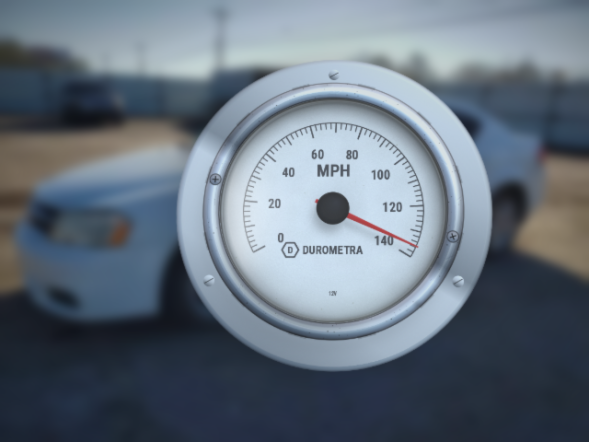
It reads 136; mph
